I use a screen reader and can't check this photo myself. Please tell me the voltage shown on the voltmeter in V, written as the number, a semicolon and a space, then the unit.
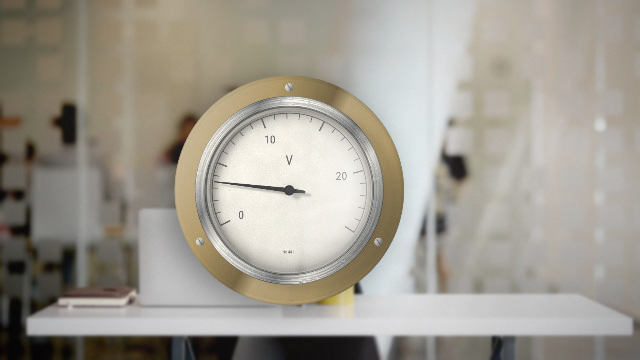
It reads 3.5; V
